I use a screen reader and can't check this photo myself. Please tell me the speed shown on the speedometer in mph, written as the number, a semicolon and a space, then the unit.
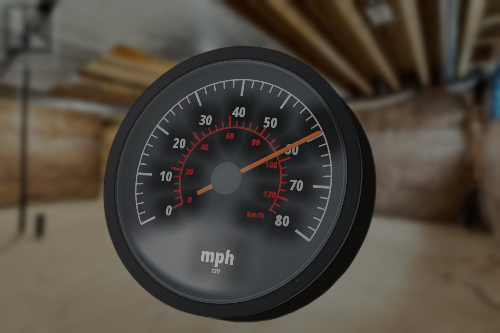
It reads 60; mph
